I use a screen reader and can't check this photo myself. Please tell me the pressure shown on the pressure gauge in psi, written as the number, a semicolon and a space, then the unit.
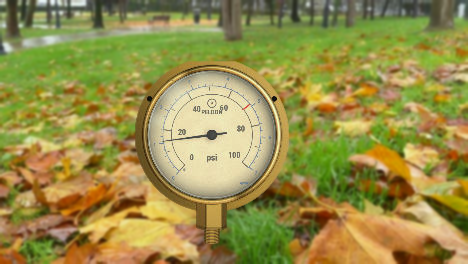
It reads 15; psi
